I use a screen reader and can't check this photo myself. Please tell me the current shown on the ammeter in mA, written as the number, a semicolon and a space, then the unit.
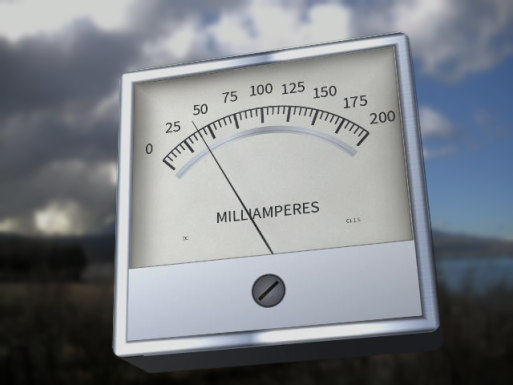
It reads 40; mA
